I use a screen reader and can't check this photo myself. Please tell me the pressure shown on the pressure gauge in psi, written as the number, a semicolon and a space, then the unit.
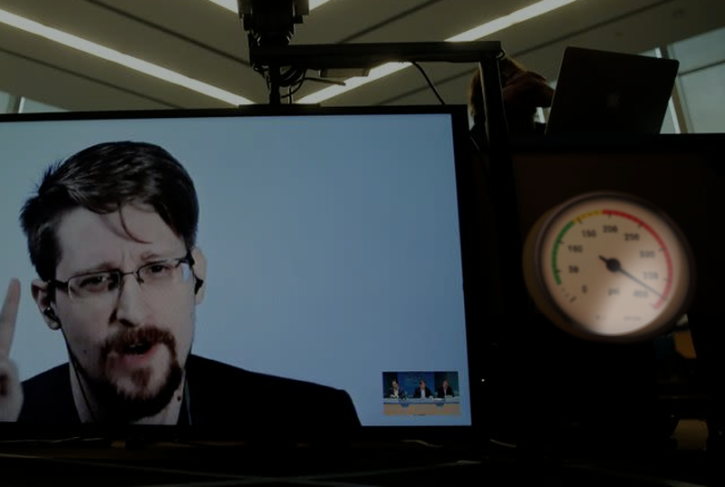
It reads 380; psi
